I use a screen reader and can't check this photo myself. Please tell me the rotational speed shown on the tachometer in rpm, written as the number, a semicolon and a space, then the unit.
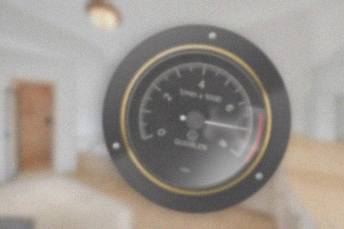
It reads 7000; rpm
